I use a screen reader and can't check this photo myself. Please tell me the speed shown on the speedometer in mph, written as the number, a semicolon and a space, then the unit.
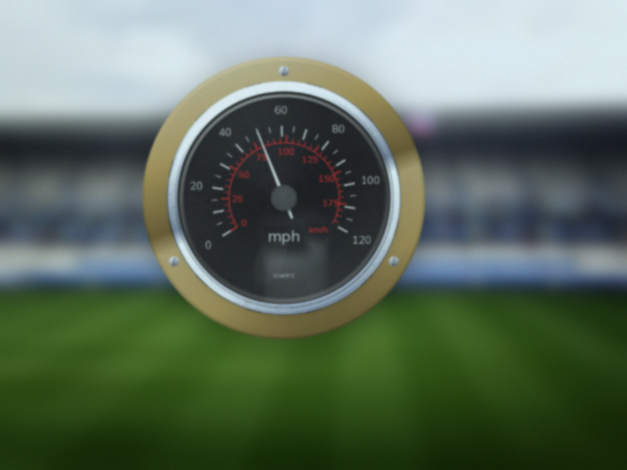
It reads 50; mph
